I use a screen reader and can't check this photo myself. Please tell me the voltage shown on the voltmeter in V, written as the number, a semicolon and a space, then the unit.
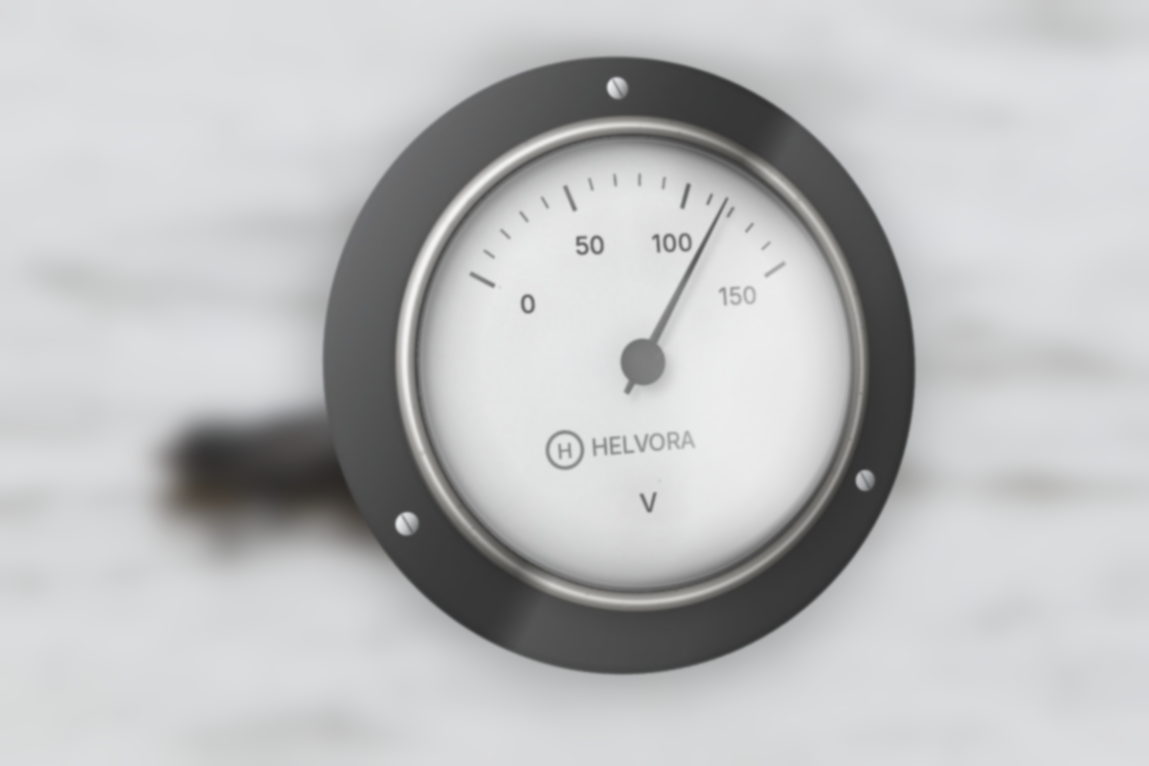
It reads 115; V
